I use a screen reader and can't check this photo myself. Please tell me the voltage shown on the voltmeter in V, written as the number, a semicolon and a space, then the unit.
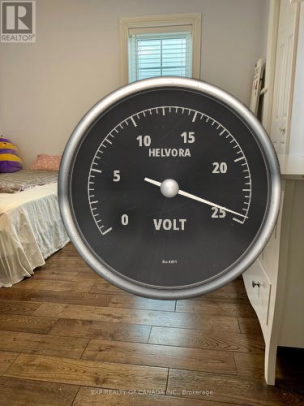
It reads 24.5; V
